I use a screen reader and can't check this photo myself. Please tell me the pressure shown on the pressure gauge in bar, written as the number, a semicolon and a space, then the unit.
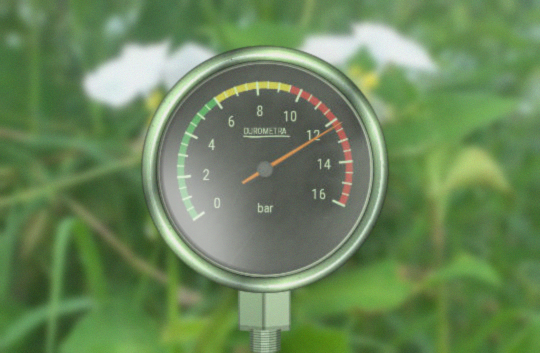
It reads 12.25; bar
